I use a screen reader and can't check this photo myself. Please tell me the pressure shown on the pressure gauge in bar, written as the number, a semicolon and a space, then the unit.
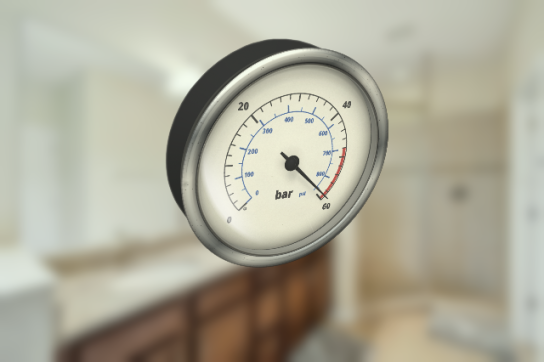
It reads 59; bar
